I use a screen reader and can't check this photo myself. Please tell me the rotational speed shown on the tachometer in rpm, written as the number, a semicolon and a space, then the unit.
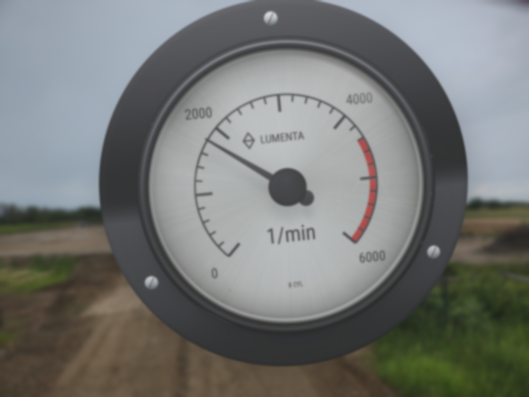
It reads 1800; rpm
